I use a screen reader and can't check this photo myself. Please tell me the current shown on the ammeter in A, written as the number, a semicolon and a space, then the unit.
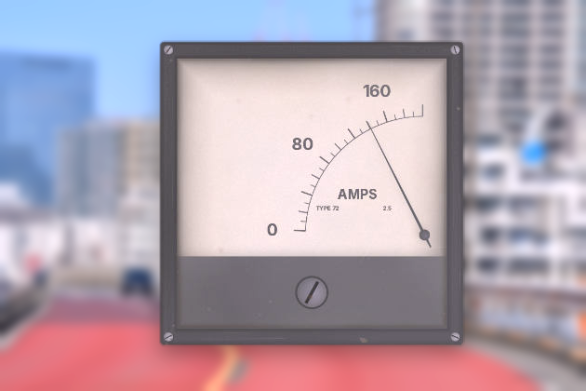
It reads 140; A
